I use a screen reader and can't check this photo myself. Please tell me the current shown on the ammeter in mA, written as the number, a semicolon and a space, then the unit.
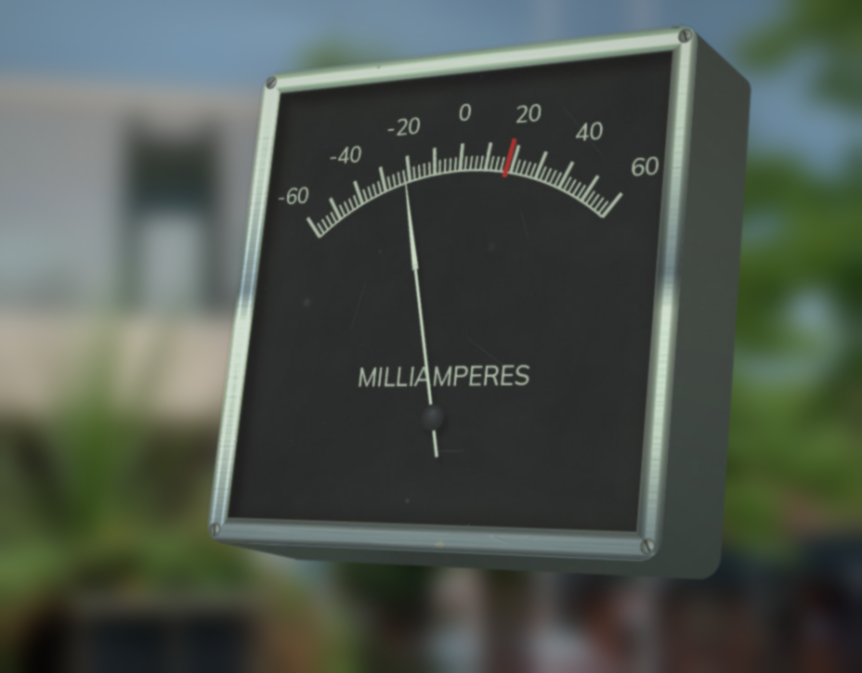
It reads -20; mA
